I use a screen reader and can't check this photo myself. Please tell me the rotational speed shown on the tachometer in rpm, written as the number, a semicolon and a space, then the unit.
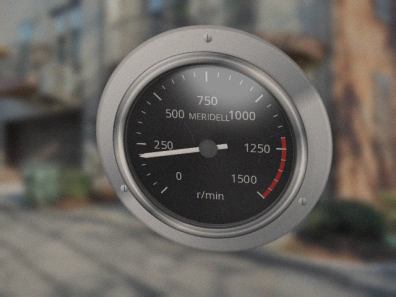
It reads 200; rpm
